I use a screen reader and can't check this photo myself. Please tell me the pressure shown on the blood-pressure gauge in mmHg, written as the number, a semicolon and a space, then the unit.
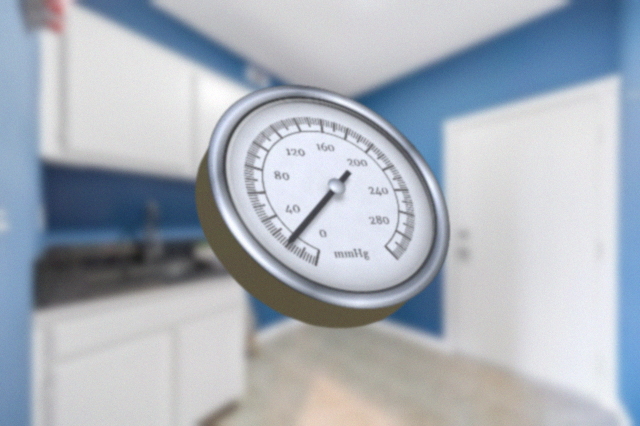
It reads 20; mmHg
